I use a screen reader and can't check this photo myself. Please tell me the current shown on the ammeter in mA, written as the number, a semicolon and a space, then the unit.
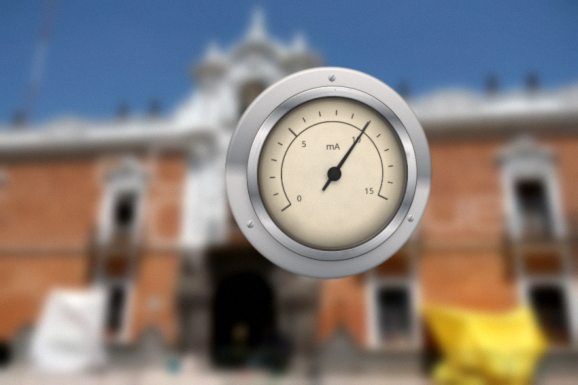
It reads 10; mA
